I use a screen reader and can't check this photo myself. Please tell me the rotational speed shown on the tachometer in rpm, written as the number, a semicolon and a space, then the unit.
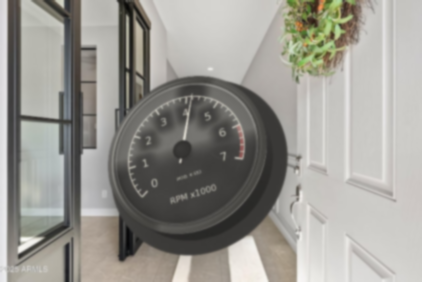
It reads 4200; rpm
